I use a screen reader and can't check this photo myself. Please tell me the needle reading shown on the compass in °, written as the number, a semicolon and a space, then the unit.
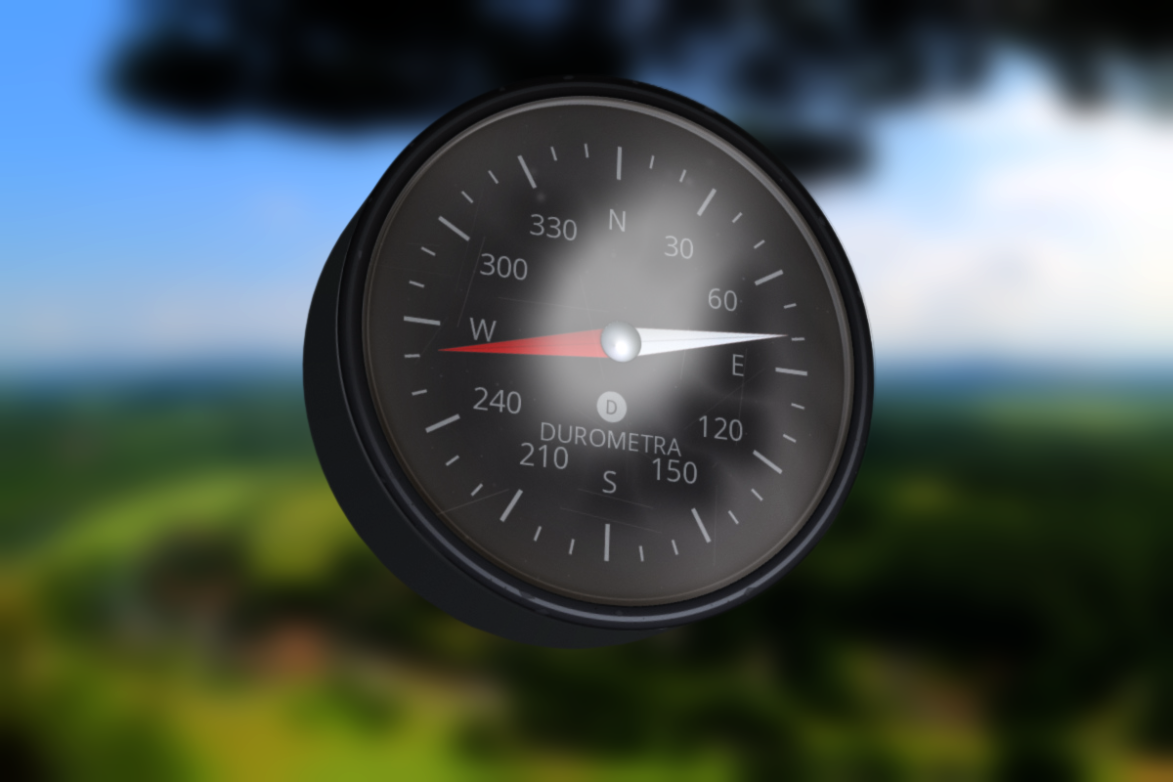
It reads 260; °
